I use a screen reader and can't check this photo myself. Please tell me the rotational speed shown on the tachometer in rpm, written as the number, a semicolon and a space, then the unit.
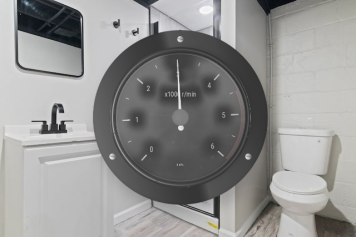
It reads 3000; rpm
